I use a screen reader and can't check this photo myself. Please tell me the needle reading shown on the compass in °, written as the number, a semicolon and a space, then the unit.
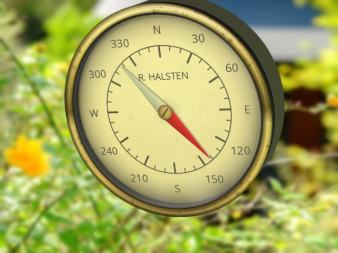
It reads 140; °
